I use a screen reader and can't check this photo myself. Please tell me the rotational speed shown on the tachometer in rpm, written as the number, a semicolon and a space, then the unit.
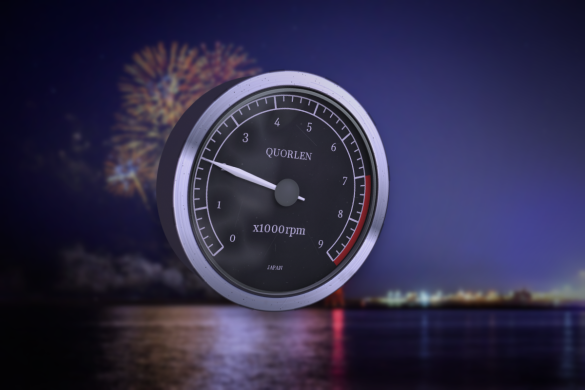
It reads 2000; rpm
